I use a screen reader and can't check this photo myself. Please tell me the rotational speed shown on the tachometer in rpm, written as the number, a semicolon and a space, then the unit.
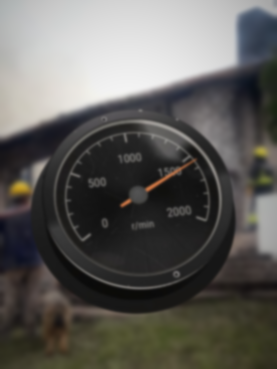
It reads 1550; rpm
